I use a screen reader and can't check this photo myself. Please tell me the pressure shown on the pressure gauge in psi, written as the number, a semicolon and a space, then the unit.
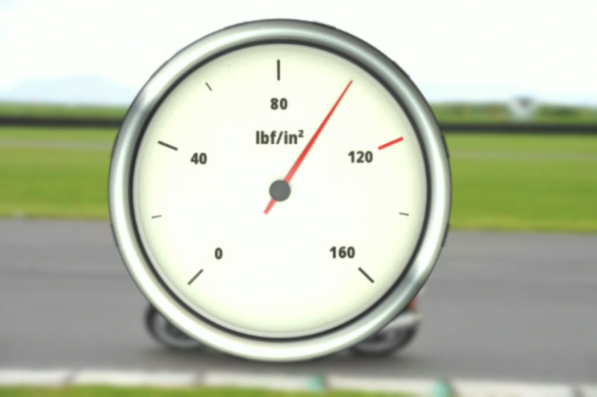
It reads 100; psi
